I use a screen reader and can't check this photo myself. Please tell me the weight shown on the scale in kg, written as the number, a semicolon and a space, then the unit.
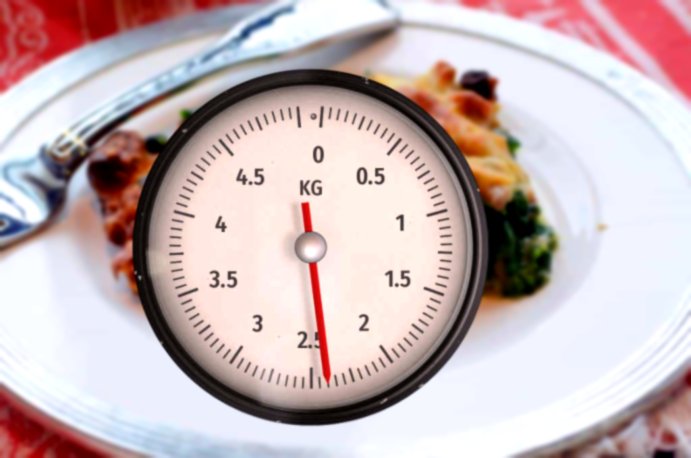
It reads 2.4; kg
